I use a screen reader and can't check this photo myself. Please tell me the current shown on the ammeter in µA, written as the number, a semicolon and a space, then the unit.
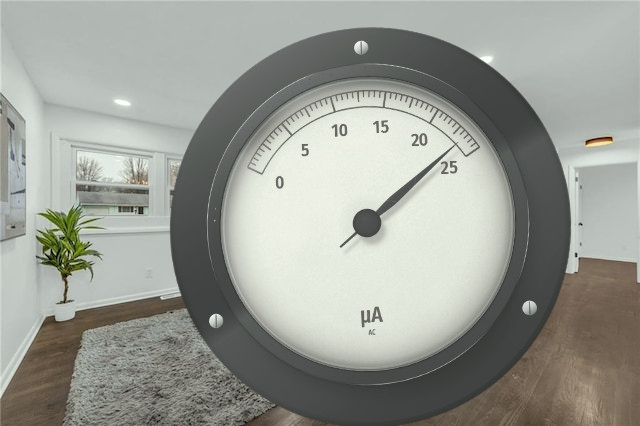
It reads 23.5; µA
